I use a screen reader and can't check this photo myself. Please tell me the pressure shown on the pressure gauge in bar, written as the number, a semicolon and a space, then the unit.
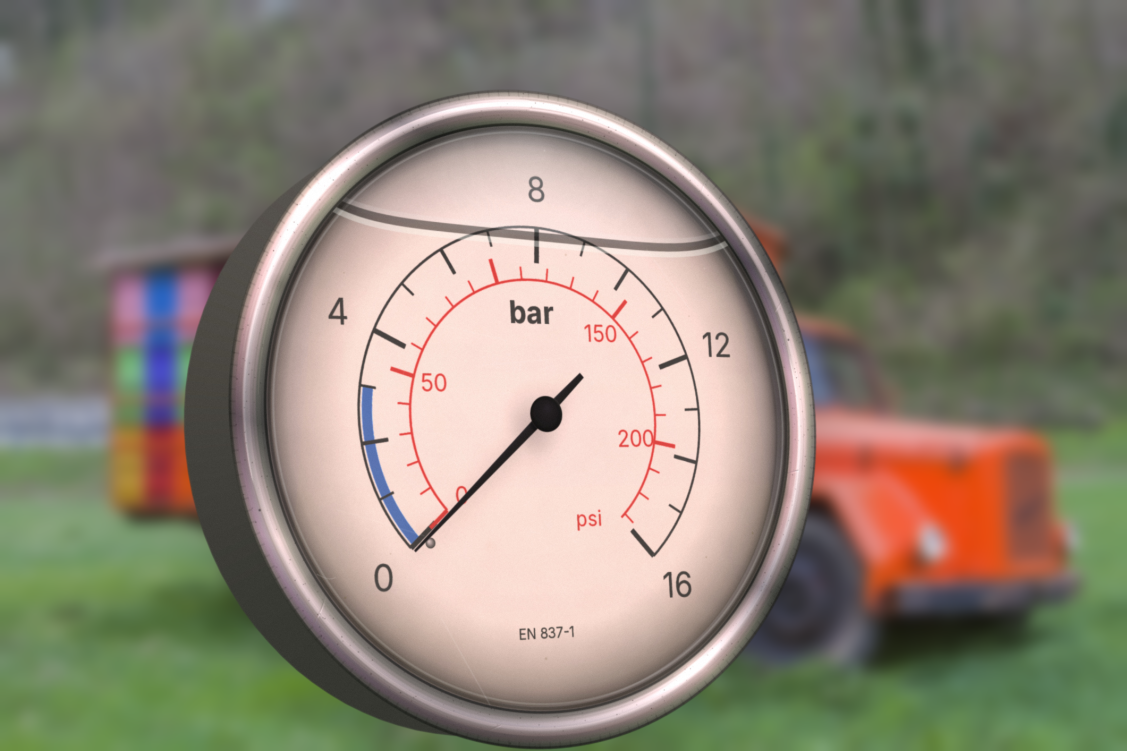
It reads 0; bar
